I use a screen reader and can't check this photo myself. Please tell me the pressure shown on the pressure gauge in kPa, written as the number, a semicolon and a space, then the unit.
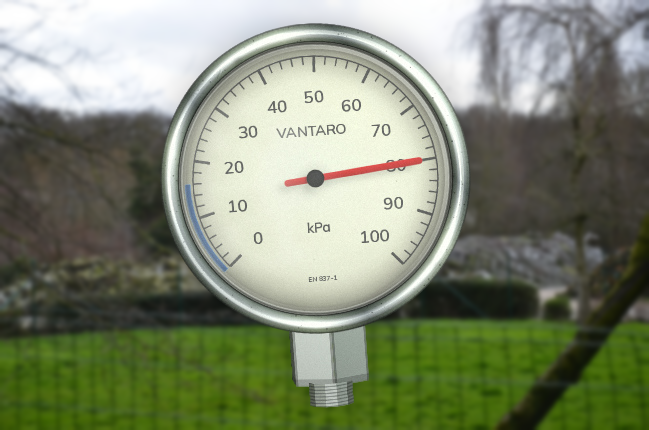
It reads 80; kPa
